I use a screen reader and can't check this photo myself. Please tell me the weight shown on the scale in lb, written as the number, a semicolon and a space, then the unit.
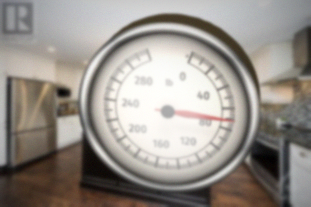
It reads 70; lb
